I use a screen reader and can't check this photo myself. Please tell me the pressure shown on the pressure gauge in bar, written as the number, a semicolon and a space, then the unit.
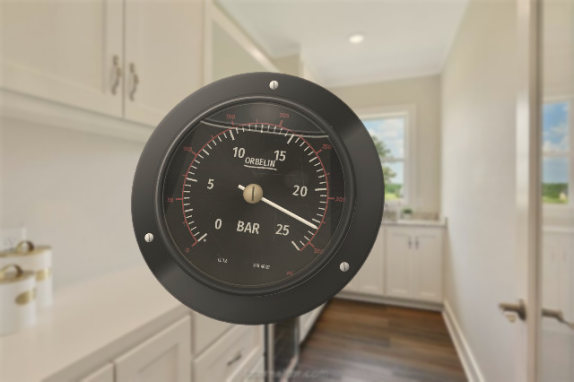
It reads 23; bar
